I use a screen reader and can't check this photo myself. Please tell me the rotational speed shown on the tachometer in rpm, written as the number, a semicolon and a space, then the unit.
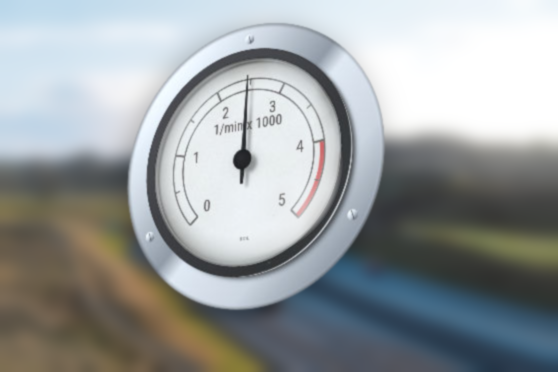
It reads 2500; rpm
